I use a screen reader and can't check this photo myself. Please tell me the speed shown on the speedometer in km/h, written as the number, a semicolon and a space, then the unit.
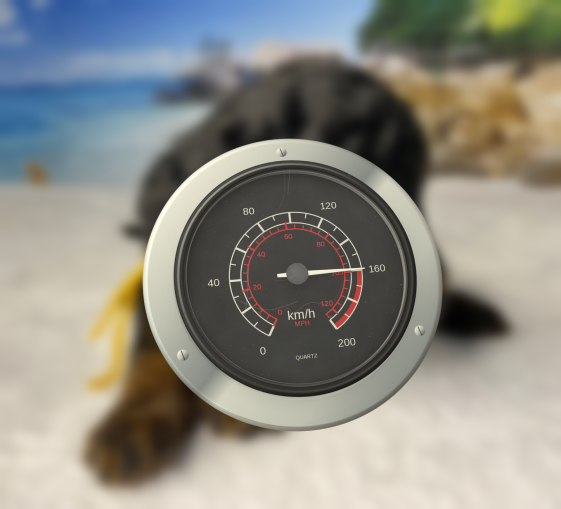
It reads 160; km/h
